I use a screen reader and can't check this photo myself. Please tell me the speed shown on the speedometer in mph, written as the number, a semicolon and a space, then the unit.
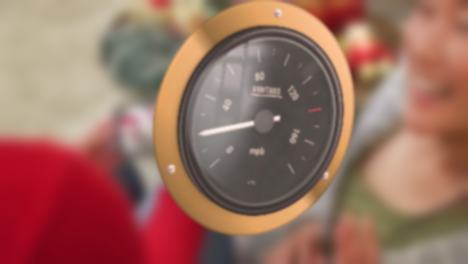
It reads 20; mph
